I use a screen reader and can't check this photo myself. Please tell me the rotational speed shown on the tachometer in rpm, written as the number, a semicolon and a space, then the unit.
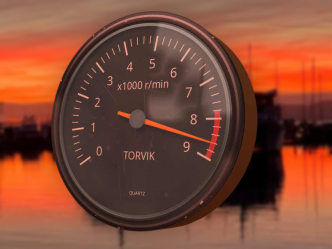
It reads 8600; rpm
